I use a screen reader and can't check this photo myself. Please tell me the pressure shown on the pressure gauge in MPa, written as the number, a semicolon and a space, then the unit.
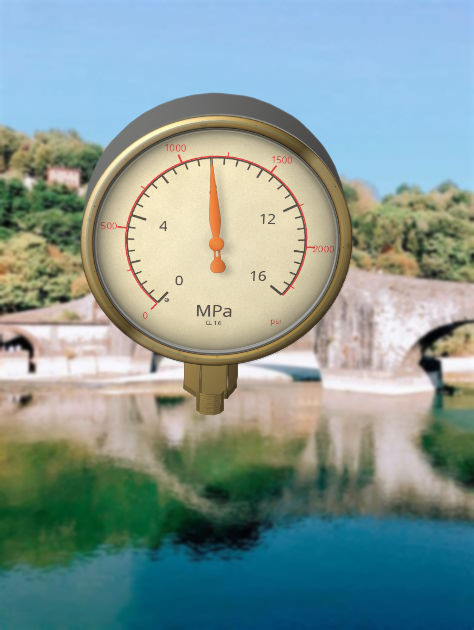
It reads 8; MPa
